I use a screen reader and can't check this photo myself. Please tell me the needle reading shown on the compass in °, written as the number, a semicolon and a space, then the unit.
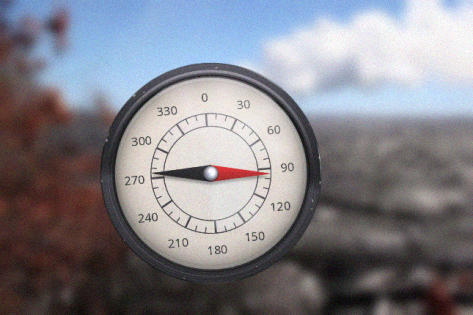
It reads 95; °
